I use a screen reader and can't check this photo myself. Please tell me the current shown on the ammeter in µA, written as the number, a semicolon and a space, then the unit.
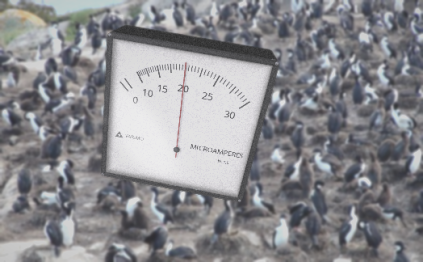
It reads 20; µA
